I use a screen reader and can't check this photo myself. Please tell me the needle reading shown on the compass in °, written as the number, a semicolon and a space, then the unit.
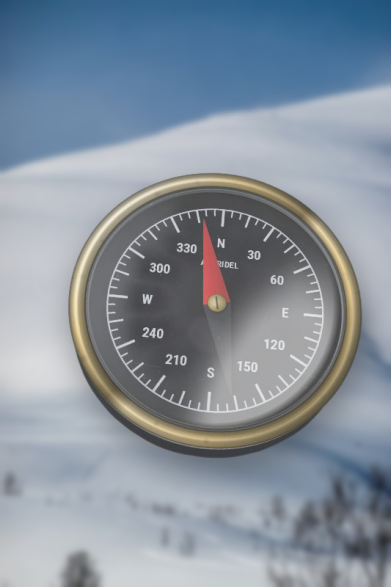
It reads 347.5; °
